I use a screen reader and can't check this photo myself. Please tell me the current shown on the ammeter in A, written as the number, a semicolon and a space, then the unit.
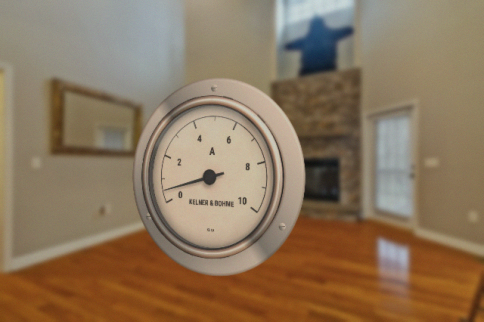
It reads 0.5; A
